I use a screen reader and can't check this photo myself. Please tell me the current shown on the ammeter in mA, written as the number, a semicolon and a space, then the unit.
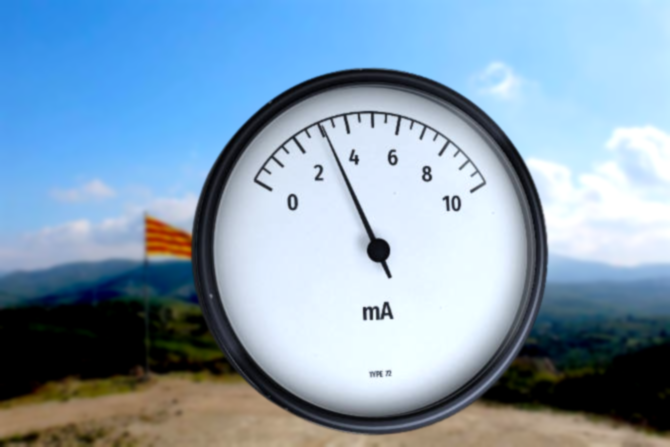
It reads 3; mA
